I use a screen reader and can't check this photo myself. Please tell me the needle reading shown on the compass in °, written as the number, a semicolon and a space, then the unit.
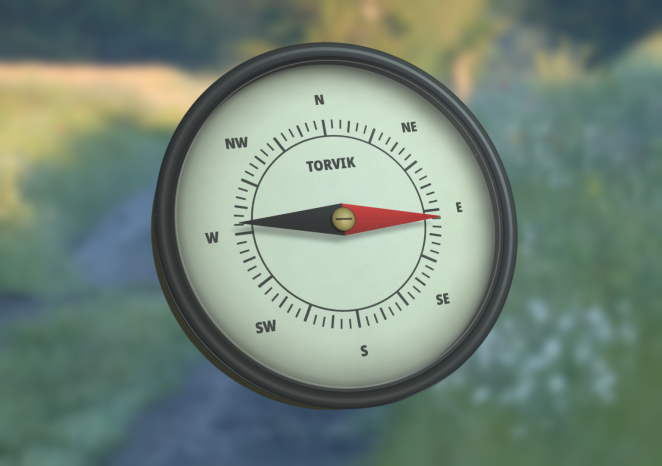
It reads 95; °
